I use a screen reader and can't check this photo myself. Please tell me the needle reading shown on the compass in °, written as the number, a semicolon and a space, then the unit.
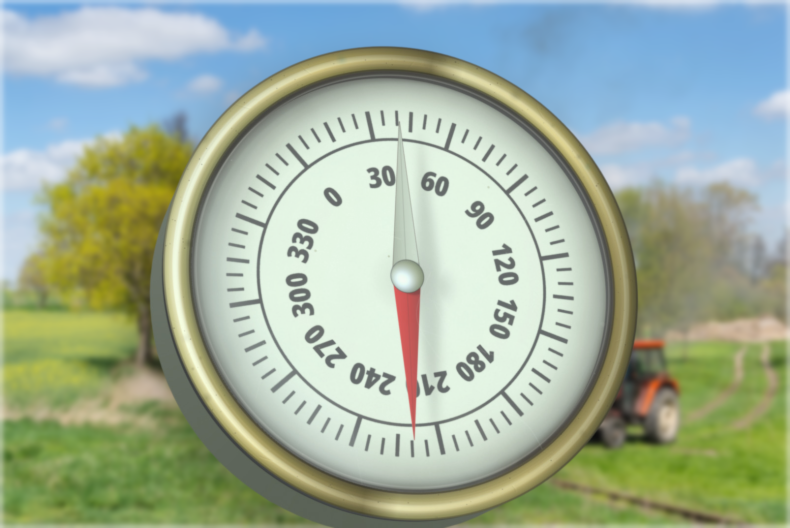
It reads 220; °
